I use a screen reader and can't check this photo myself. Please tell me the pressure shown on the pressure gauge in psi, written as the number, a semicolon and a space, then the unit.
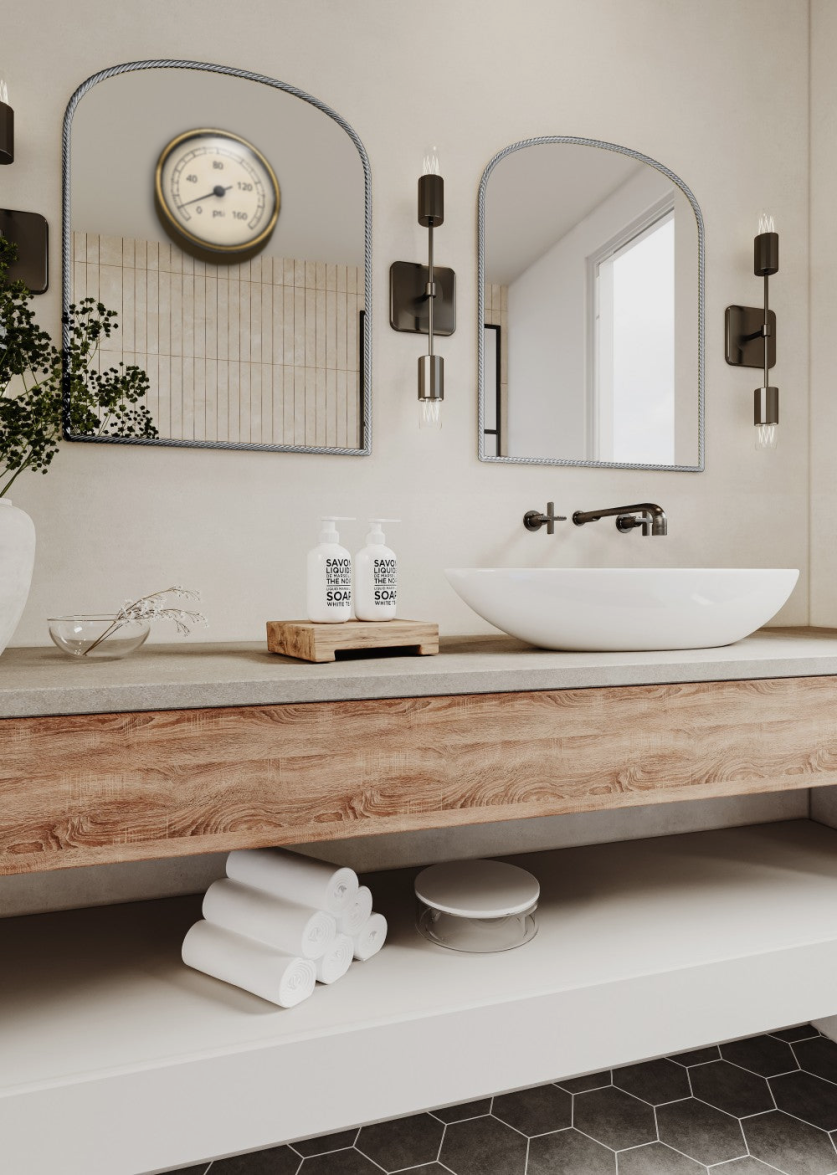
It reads 10; psi
